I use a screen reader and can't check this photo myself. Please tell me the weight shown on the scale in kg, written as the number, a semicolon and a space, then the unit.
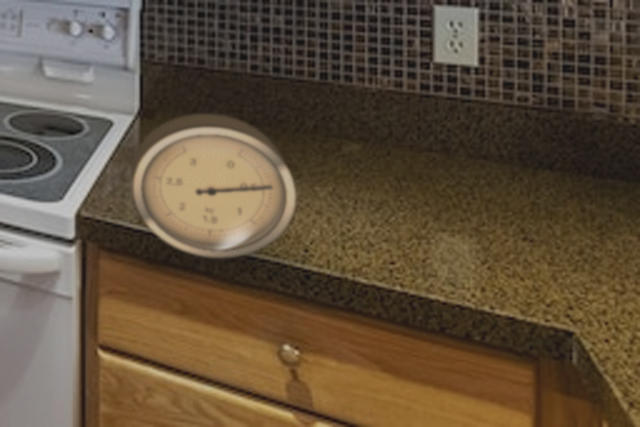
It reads 0.5; kg
